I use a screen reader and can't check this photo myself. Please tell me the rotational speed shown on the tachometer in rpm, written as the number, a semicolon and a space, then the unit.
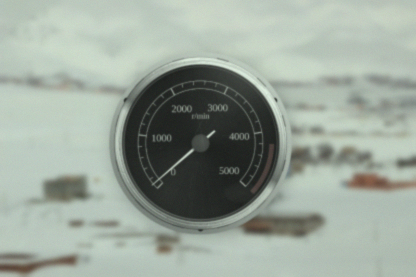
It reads 100; rpm
